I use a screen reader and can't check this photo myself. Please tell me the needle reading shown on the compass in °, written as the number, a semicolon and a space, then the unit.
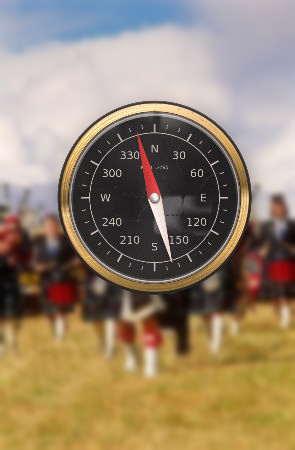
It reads 345; °
